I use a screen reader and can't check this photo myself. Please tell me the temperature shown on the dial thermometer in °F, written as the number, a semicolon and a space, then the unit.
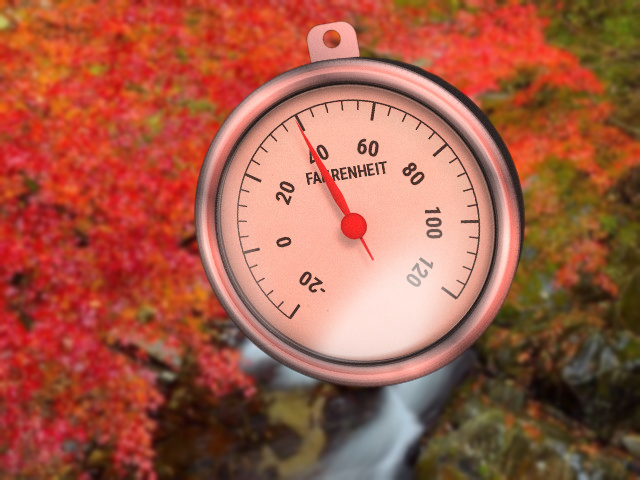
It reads 40; °F
